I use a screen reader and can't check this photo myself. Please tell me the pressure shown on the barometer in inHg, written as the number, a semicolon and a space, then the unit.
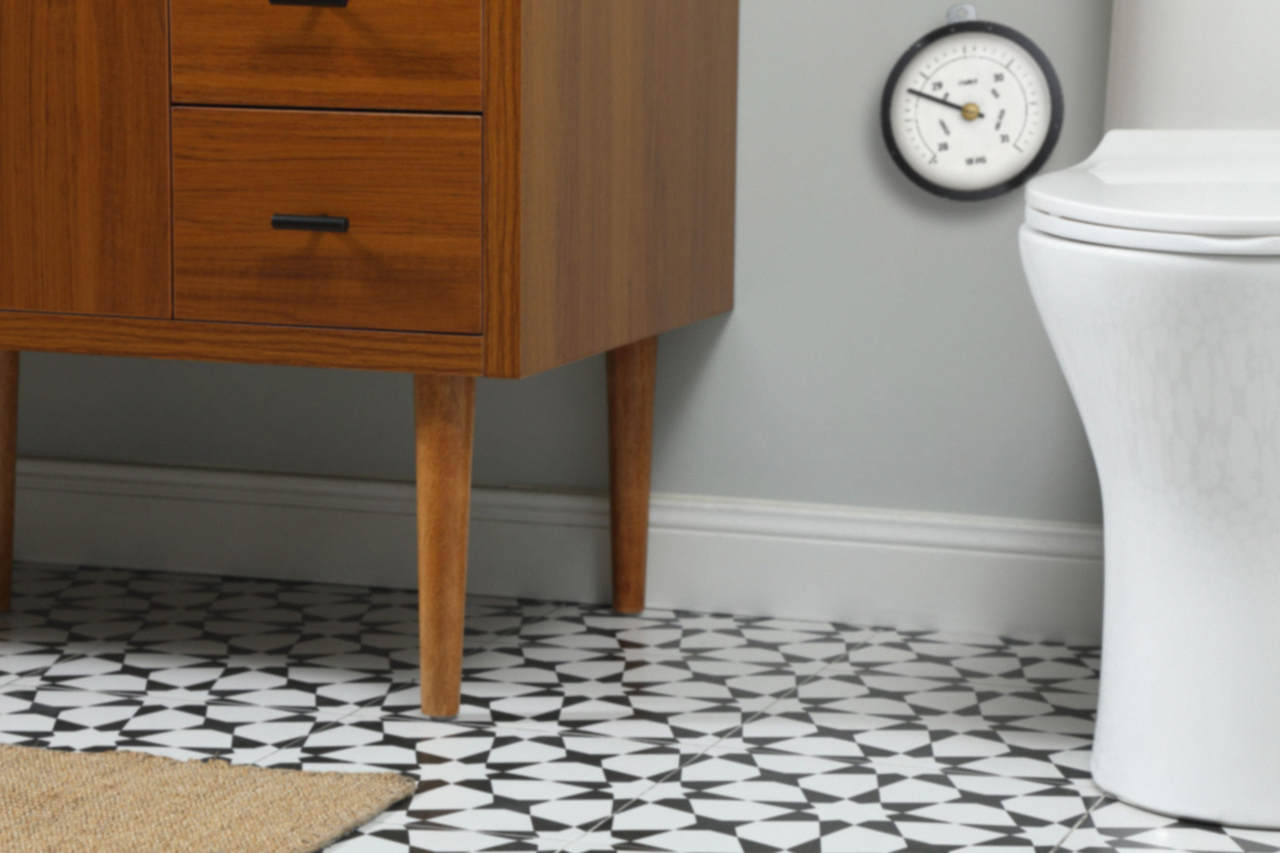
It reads 28.8; inHg
